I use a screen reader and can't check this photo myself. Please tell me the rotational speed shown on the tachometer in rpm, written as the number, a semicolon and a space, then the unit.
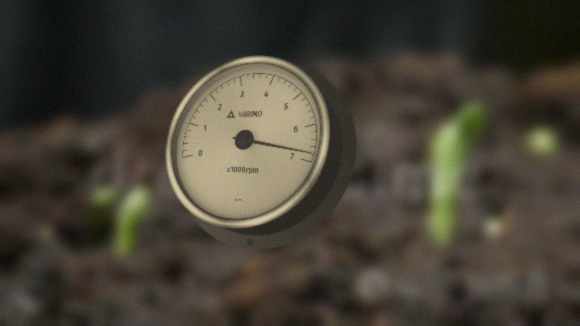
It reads 6800; rpm
